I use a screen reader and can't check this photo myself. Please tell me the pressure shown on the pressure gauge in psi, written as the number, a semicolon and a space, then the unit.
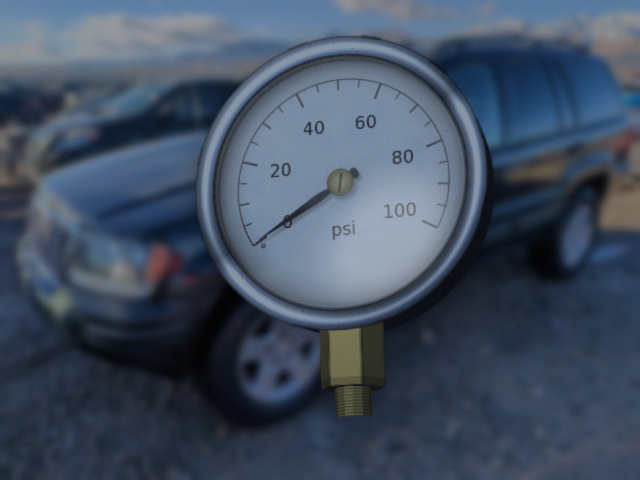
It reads 0; psi
